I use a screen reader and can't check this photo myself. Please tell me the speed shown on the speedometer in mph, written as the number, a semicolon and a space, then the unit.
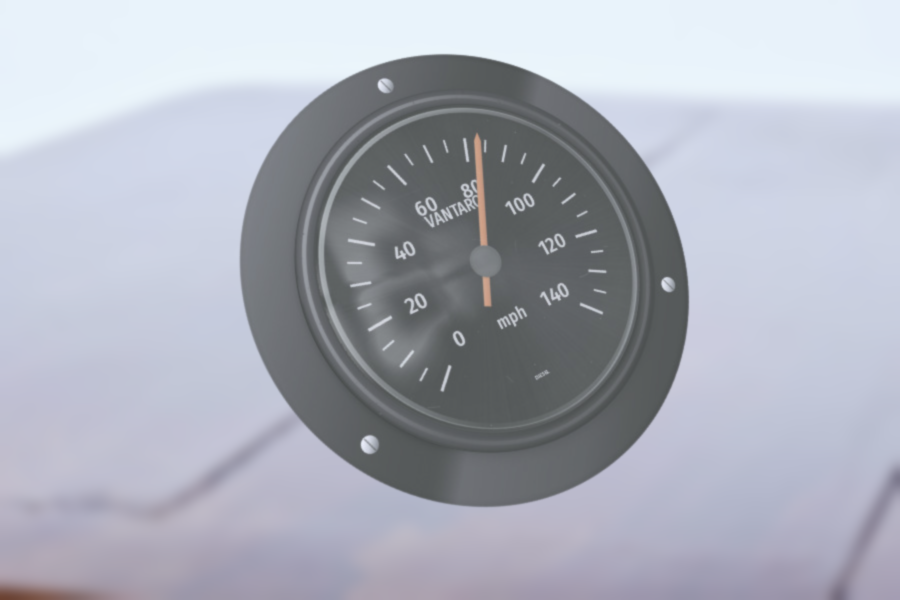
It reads 82.5; mph
